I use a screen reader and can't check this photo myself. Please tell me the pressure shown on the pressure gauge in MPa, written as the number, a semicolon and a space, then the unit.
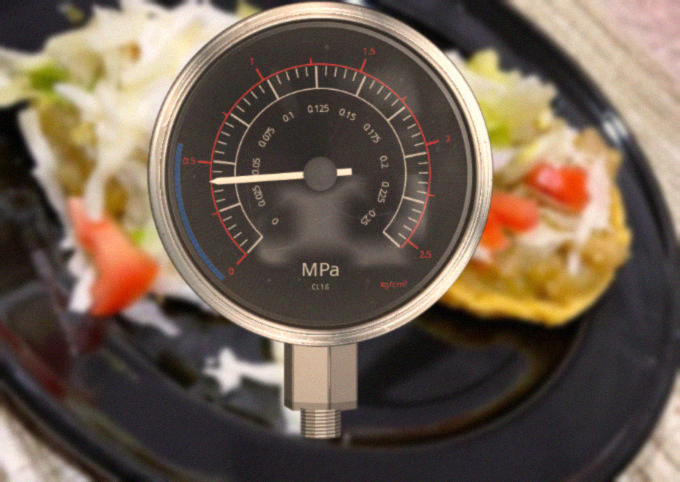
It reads 0.04; MPa
